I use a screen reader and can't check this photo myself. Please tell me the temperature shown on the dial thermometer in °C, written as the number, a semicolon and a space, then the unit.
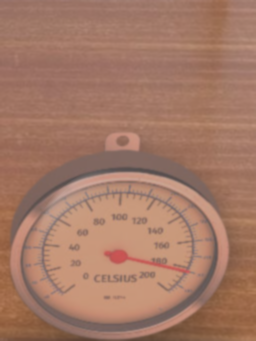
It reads 180; °C
